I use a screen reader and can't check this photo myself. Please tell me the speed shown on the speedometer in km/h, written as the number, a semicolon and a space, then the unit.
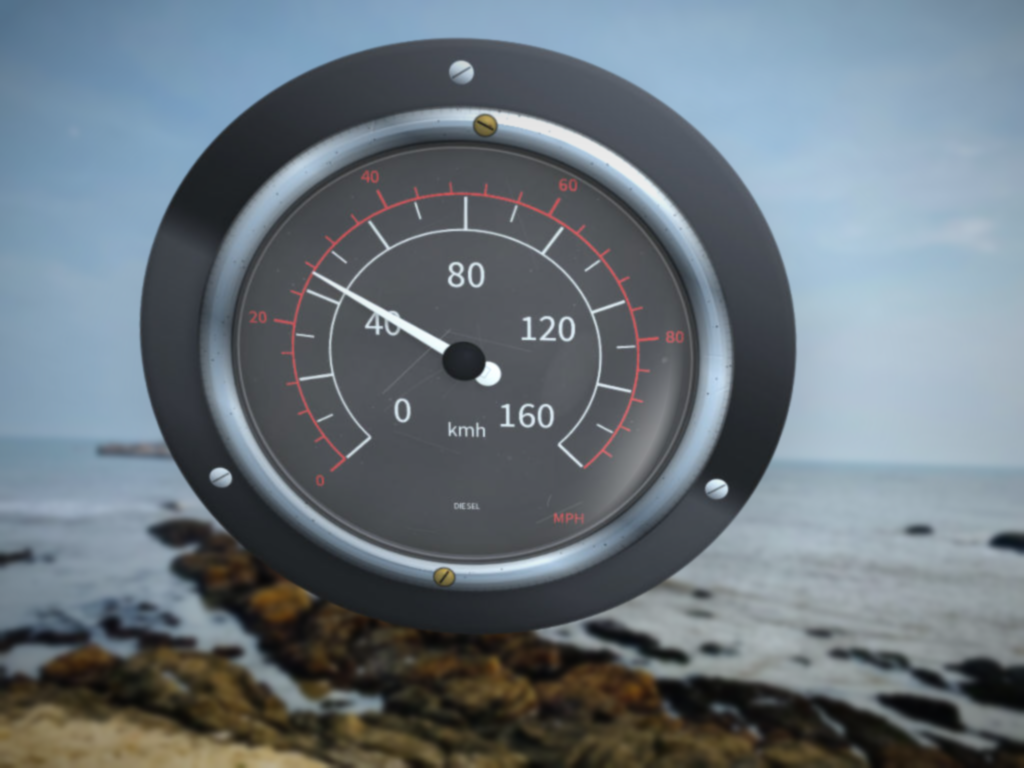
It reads 45; km/h
